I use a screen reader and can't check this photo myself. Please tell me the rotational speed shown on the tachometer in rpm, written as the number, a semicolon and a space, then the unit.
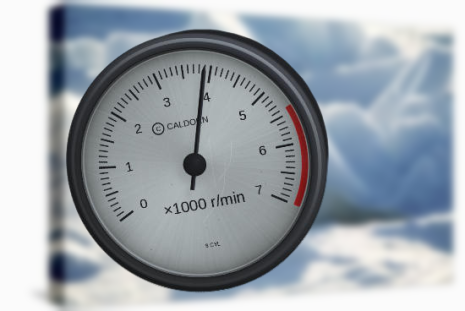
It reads 3900; rpm
